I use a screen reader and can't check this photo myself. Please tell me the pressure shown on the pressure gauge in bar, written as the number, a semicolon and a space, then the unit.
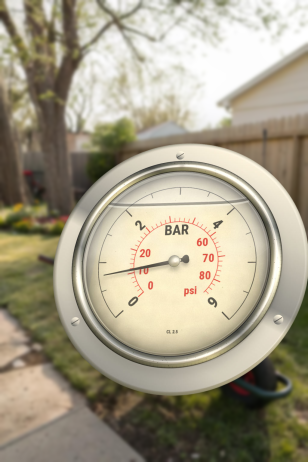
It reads 0.75; bar
